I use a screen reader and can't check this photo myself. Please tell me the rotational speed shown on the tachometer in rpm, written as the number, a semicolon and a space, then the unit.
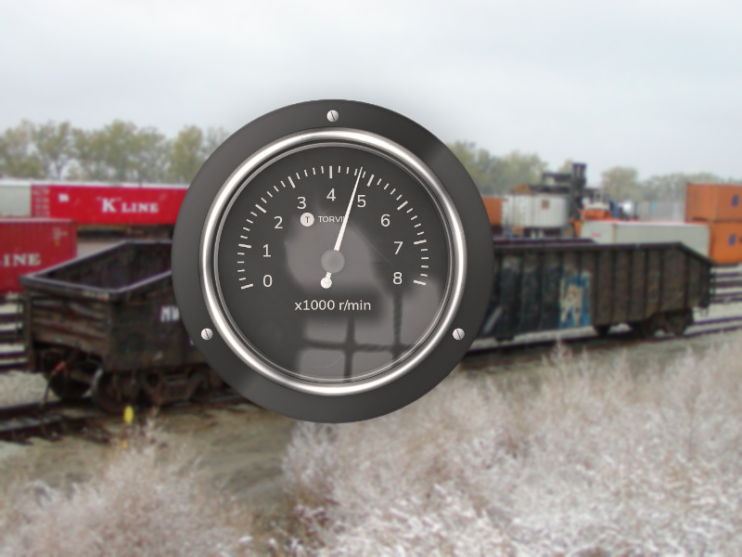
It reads 4700; rpm
